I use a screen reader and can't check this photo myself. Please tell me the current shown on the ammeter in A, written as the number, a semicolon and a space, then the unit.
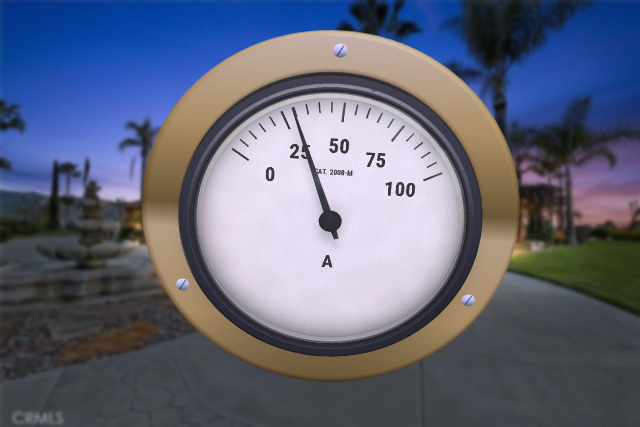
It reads 30; A
